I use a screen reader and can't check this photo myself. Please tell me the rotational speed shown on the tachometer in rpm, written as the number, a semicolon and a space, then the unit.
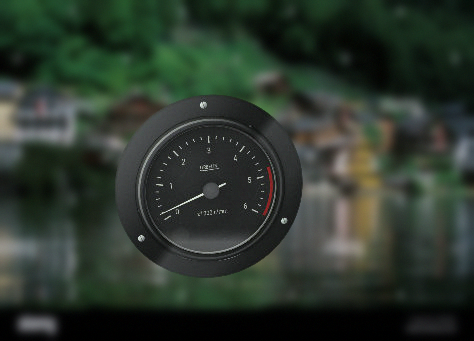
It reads 200; rpm
